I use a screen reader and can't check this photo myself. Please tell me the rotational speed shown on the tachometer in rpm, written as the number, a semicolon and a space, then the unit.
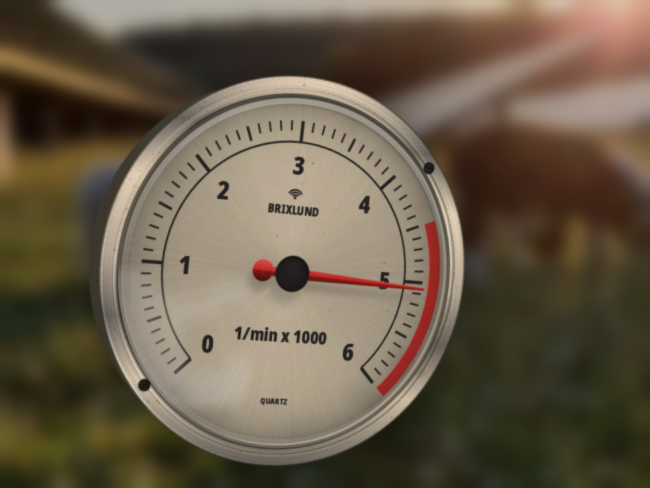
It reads 5050; rpm
